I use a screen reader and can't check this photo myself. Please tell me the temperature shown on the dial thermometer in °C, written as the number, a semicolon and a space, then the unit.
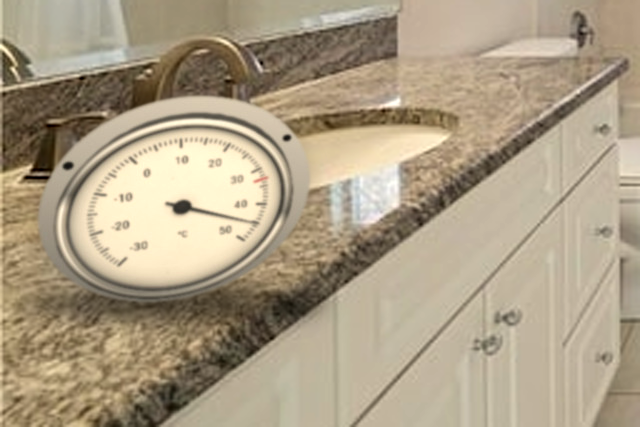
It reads 45; °C
